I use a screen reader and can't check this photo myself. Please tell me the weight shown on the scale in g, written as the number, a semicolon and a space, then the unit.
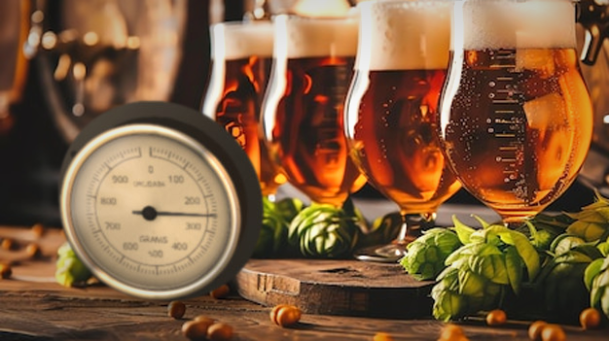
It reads 250; g
